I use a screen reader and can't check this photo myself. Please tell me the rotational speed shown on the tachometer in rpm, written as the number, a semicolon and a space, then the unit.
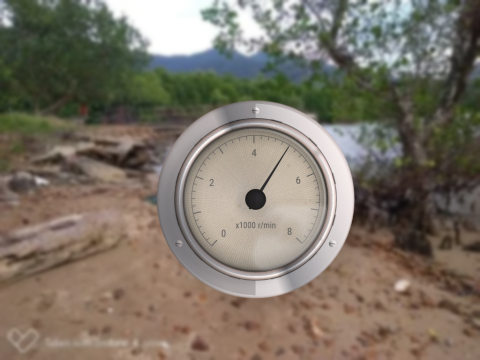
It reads 5000; rpm
